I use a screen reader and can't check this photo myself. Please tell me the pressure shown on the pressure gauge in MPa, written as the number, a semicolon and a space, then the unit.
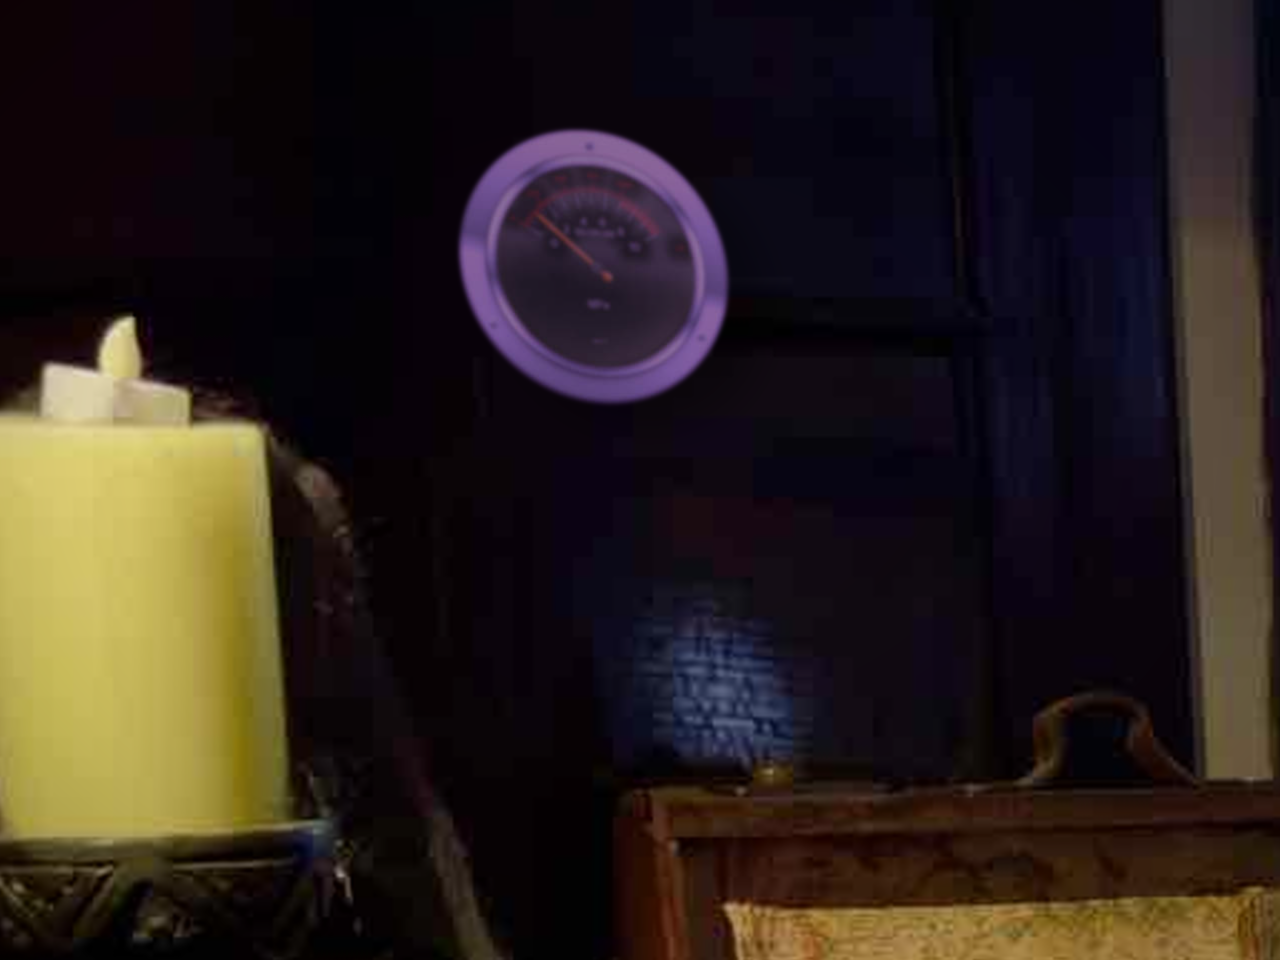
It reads 1; MPa
